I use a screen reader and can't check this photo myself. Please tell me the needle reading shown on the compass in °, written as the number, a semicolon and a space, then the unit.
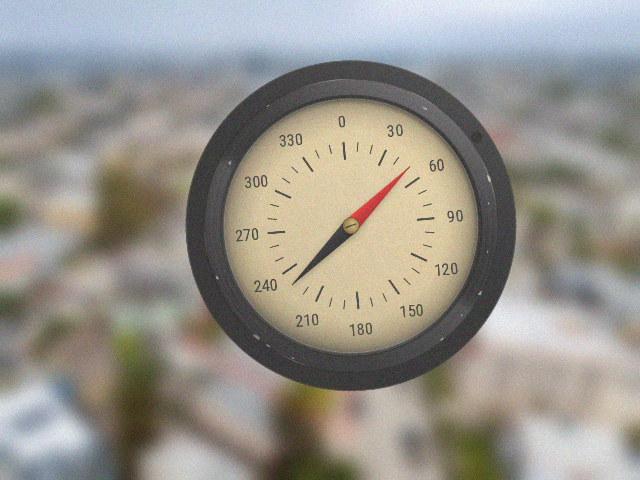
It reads 50; °
